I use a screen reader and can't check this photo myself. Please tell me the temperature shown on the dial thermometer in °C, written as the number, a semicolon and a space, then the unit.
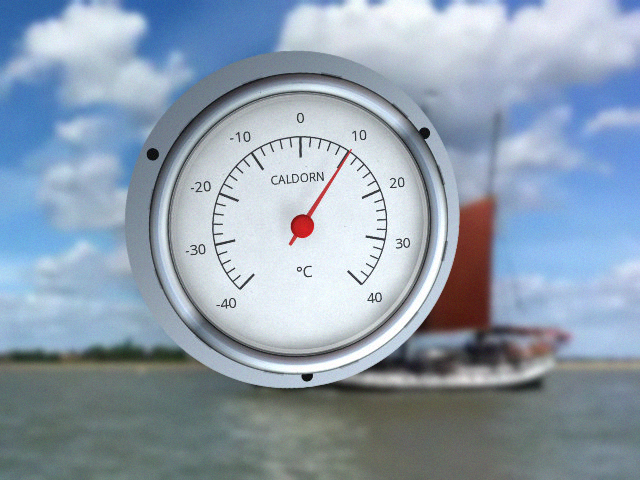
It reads 10; °C
